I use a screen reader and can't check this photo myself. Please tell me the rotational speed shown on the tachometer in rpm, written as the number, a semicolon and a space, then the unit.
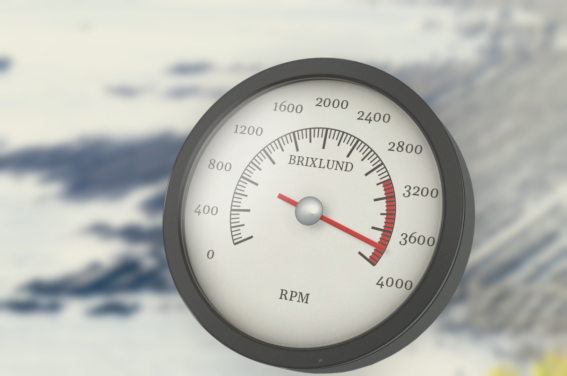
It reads 3800; rpm
